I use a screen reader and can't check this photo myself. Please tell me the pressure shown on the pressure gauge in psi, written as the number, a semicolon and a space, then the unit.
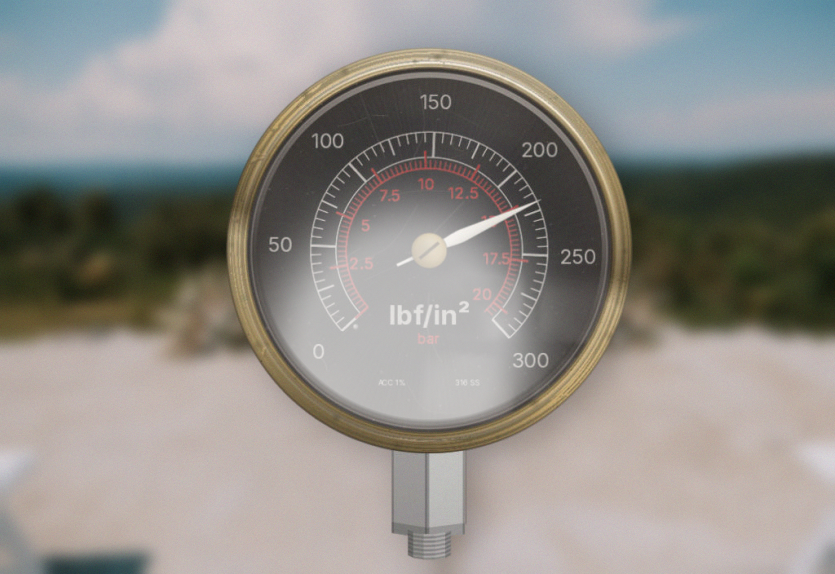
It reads 220; psi
